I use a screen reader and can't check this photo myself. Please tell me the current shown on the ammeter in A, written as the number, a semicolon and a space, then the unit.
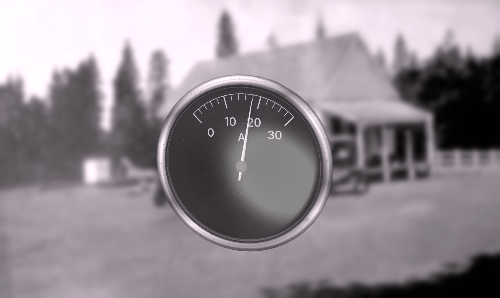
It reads 18; A
